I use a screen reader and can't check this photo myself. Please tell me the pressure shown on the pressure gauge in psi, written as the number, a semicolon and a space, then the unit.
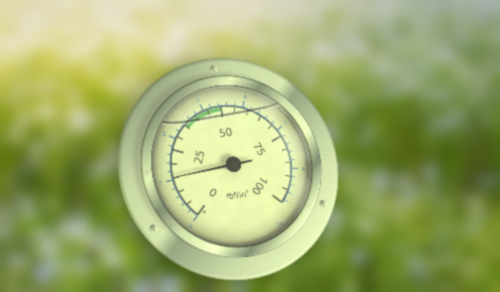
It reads 15; psi
